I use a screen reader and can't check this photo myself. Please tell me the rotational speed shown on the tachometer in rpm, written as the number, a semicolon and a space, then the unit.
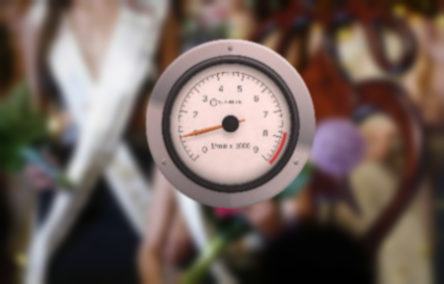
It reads 1000; rpm
